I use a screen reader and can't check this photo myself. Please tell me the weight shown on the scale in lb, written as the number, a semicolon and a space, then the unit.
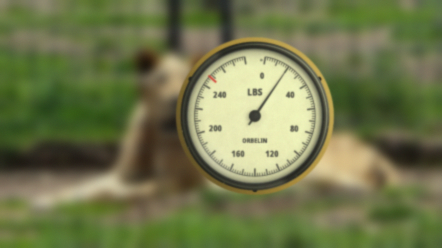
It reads 20; lb
